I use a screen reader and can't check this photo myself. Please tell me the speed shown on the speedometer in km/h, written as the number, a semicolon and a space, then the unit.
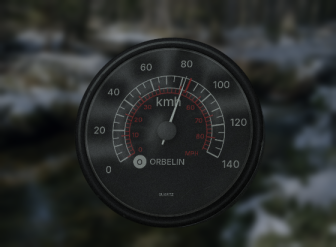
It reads 82.5; km/h
